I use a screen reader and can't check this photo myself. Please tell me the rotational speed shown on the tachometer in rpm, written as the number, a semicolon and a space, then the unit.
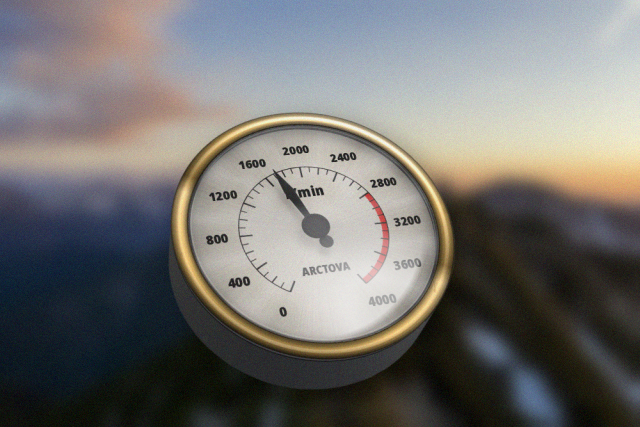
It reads 1700; rpm
